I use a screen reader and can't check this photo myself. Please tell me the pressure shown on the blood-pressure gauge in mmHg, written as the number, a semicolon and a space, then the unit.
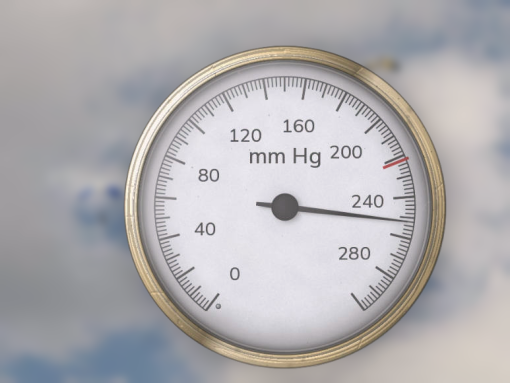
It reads 252; mmHg
